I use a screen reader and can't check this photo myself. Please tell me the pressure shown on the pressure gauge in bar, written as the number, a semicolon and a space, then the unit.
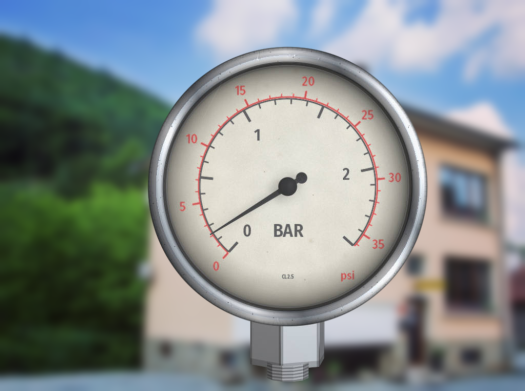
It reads 0.15; bar
